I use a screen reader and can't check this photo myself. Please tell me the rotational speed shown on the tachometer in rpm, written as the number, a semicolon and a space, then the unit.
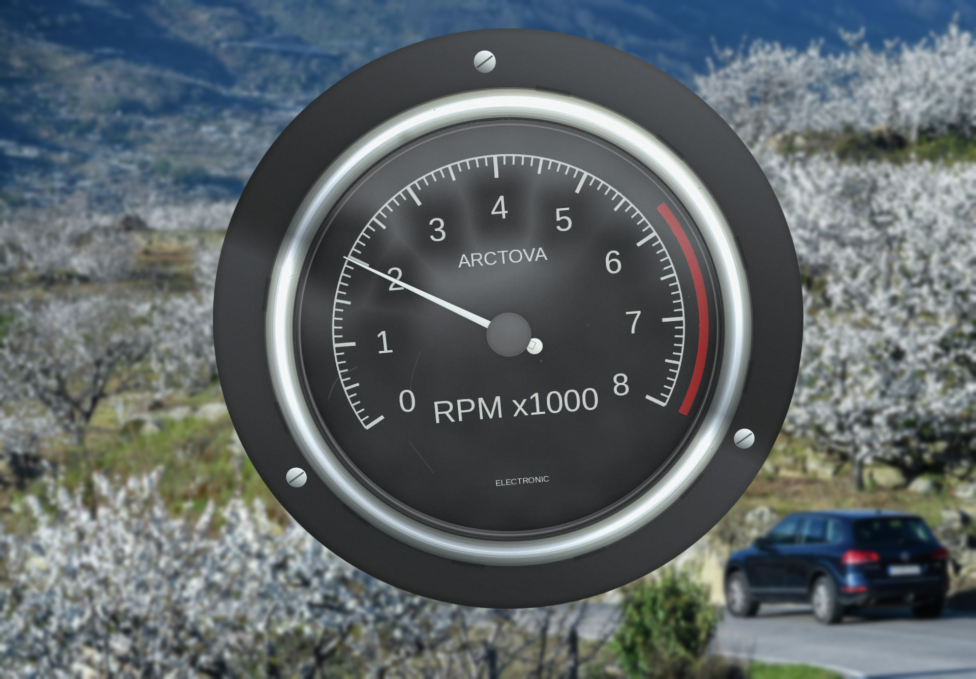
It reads 2000; rpm
